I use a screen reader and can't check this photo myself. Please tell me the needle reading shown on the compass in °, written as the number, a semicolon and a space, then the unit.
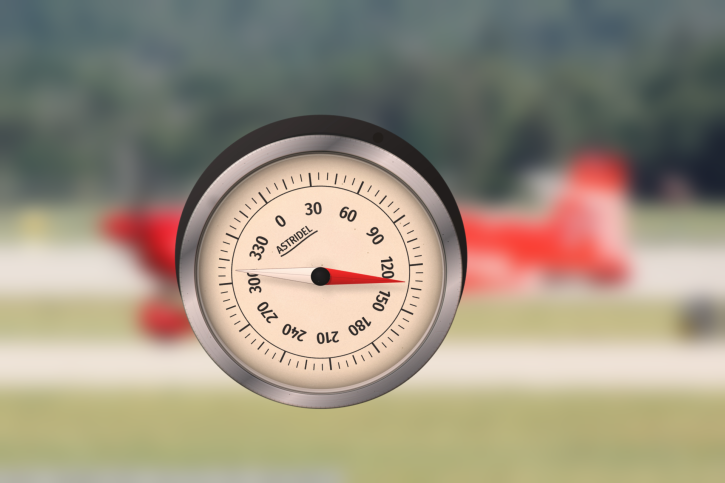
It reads 130; °
